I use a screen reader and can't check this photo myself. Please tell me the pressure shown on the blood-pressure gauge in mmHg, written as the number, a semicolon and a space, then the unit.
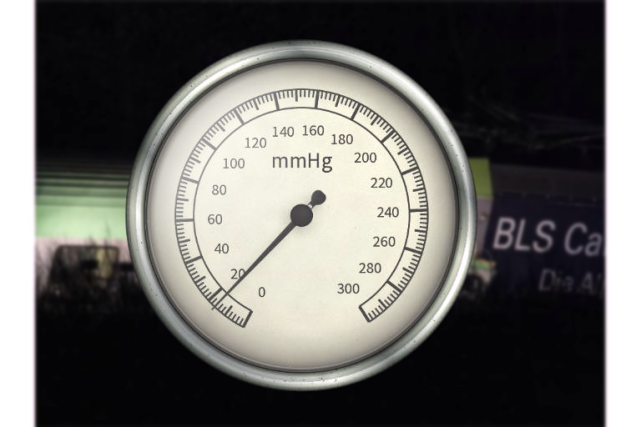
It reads 16; mmHg
